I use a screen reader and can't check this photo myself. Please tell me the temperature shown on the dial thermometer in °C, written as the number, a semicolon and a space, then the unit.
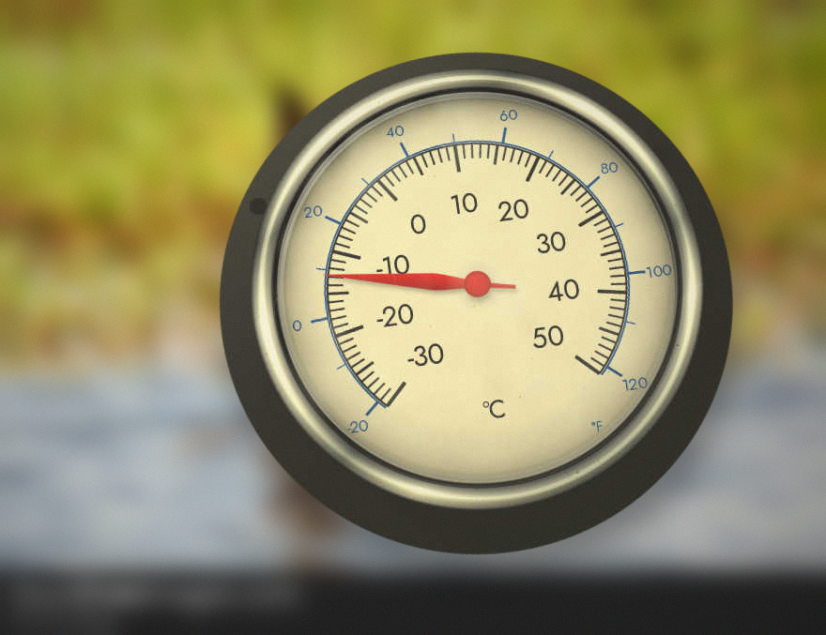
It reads -13; °C
